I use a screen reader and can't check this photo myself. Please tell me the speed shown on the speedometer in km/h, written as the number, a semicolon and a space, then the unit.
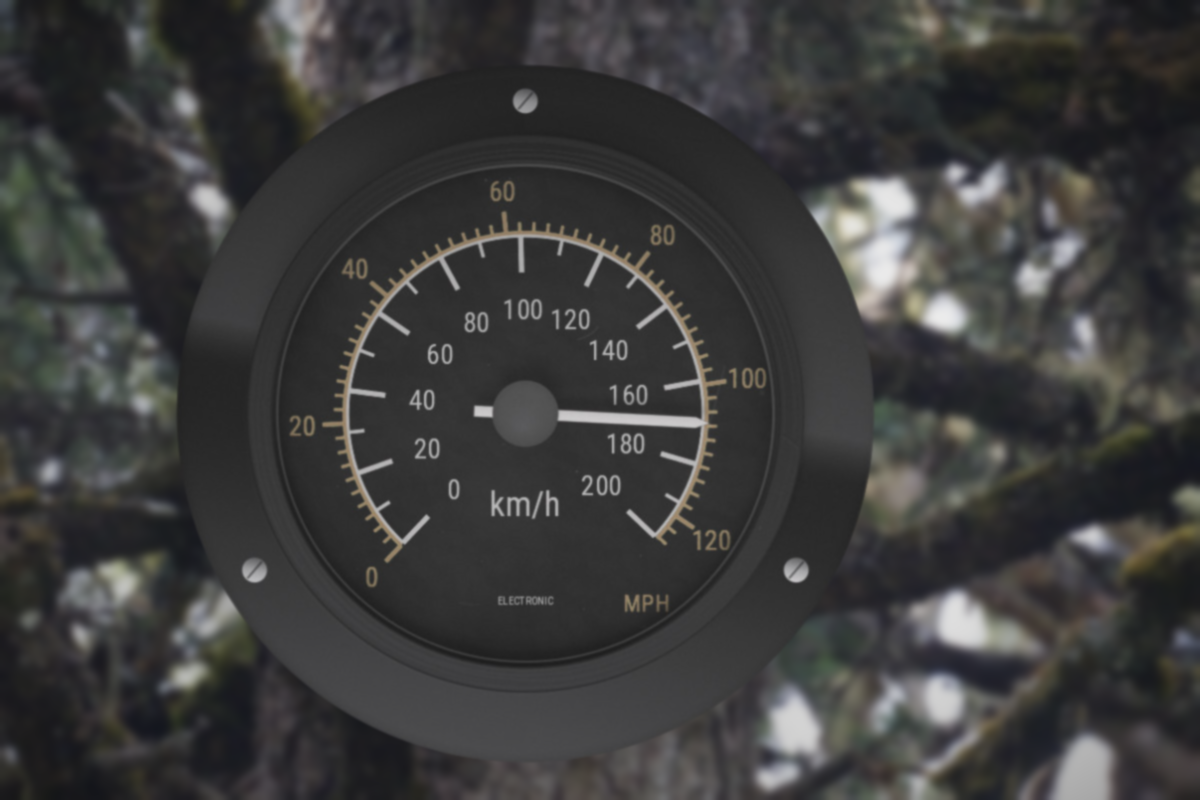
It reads 170; km/h
